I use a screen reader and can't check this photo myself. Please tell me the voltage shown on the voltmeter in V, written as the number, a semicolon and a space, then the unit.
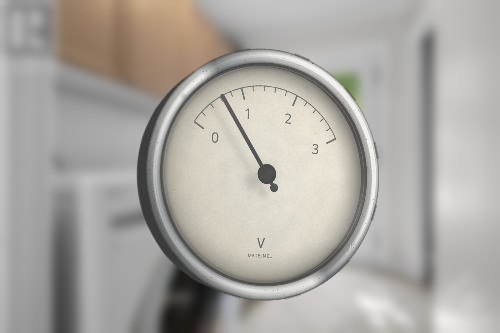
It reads 0.6; V
